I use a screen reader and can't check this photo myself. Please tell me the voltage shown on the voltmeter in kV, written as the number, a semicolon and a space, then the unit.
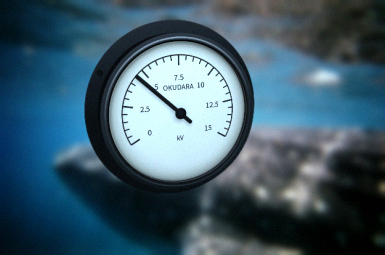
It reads 4.5; kV
